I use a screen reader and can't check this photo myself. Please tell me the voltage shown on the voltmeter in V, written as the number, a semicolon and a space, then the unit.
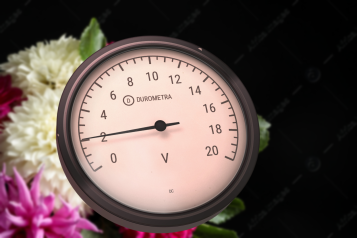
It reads 2; V
